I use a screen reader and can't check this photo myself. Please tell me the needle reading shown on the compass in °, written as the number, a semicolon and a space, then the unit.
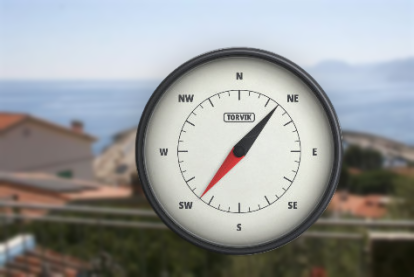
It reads 220; °
